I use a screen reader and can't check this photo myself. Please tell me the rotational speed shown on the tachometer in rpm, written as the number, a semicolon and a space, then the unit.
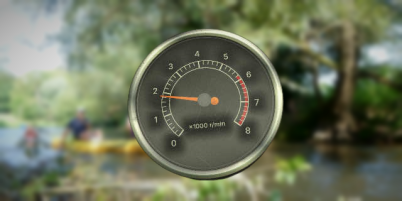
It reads 1800; rpm
